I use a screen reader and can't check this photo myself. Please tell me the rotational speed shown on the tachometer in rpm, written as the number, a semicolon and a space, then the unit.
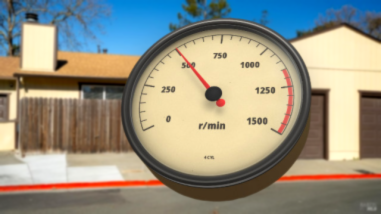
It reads 500; rpm
